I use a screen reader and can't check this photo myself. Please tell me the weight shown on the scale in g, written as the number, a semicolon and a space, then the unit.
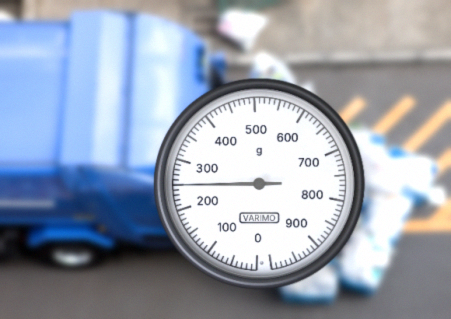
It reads 250; g
